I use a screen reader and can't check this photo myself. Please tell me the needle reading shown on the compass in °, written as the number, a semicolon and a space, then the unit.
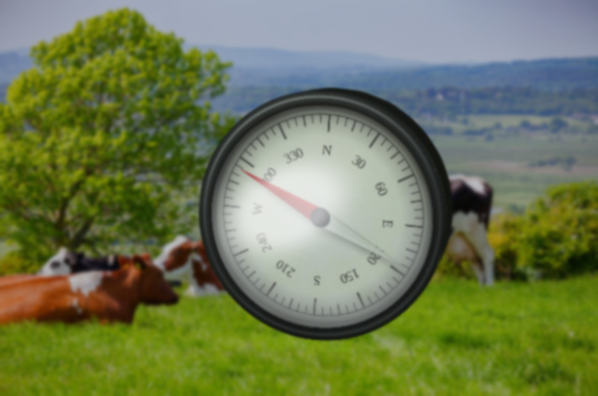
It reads 295; °
